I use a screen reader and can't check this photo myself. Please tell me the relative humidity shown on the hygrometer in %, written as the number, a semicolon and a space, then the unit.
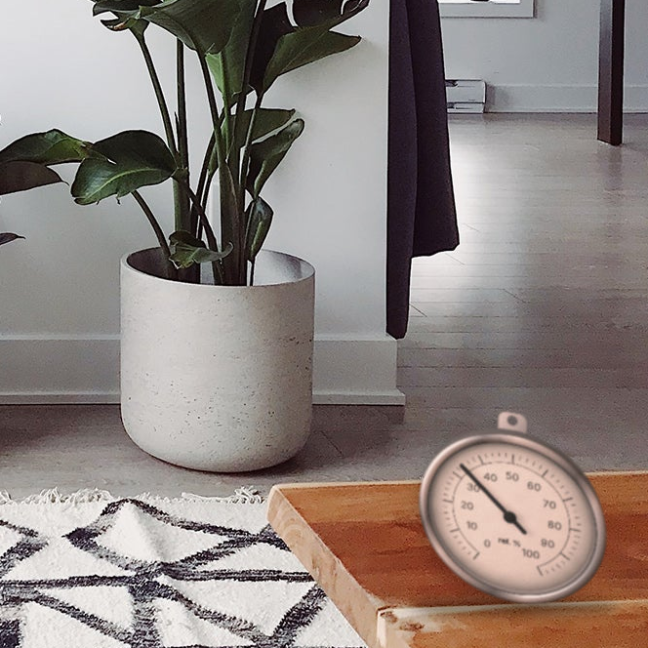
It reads 34; %
